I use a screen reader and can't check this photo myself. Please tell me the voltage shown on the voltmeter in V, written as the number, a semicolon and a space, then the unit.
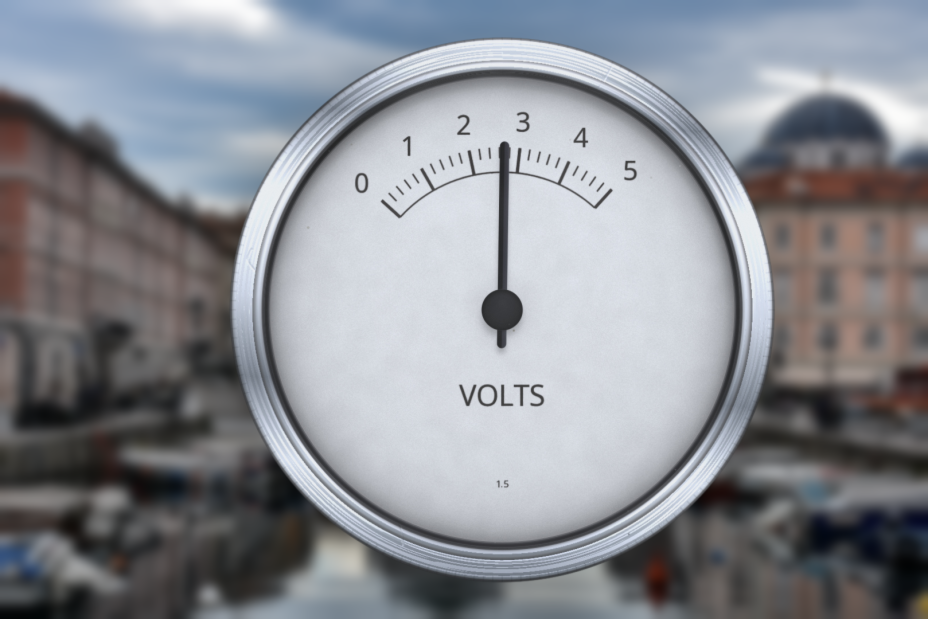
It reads 2.7; V
